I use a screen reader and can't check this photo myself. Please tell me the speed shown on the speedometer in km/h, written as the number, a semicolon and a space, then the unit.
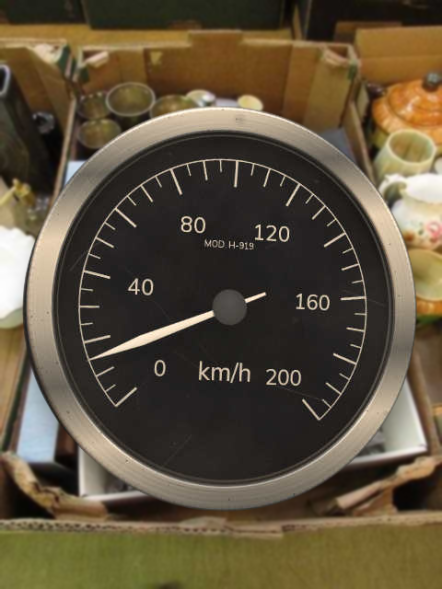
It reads 15; km/h
